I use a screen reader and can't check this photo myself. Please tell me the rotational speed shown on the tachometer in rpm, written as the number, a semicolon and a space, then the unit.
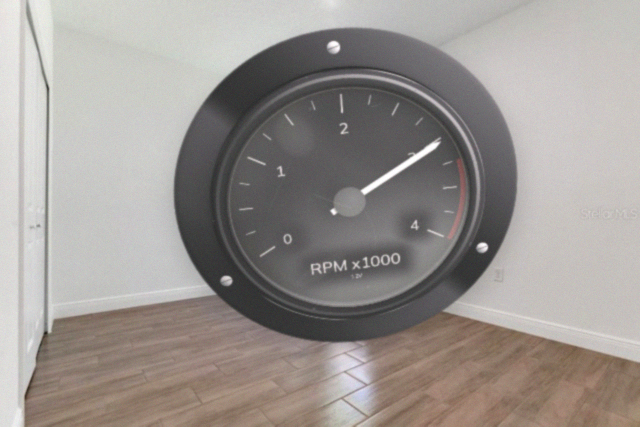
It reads 3000; rpm
